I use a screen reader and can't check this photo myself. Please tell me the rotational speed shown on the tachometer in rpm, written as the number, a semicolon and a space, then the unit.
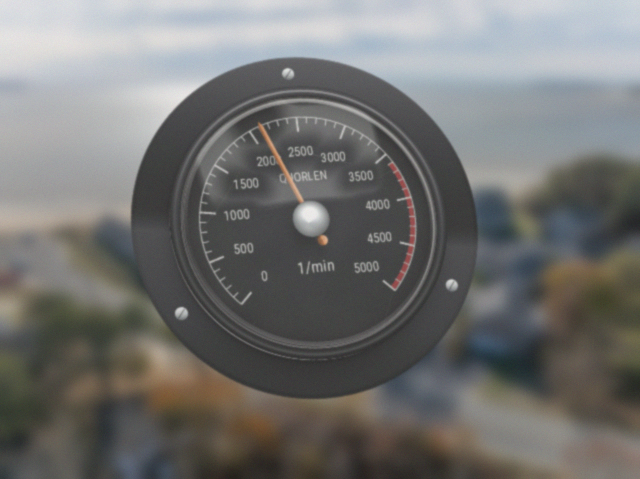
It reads 2100; rpm
